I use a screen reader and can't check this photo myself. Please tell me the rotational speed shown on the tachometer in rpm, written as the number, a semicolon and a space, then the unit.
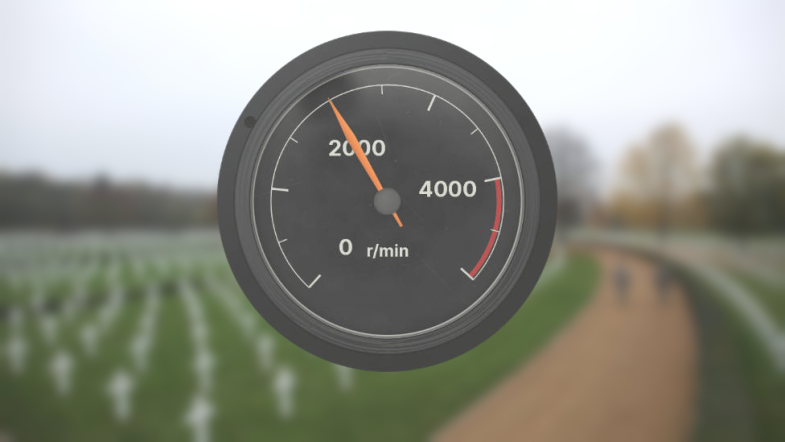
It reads 2000; rpm
